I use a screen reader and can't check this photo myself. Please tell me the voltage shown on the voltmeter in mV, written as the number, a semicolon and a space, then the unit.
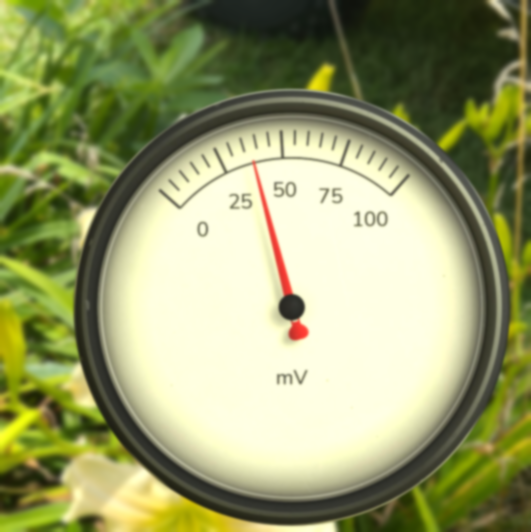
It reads 37.5; mV
